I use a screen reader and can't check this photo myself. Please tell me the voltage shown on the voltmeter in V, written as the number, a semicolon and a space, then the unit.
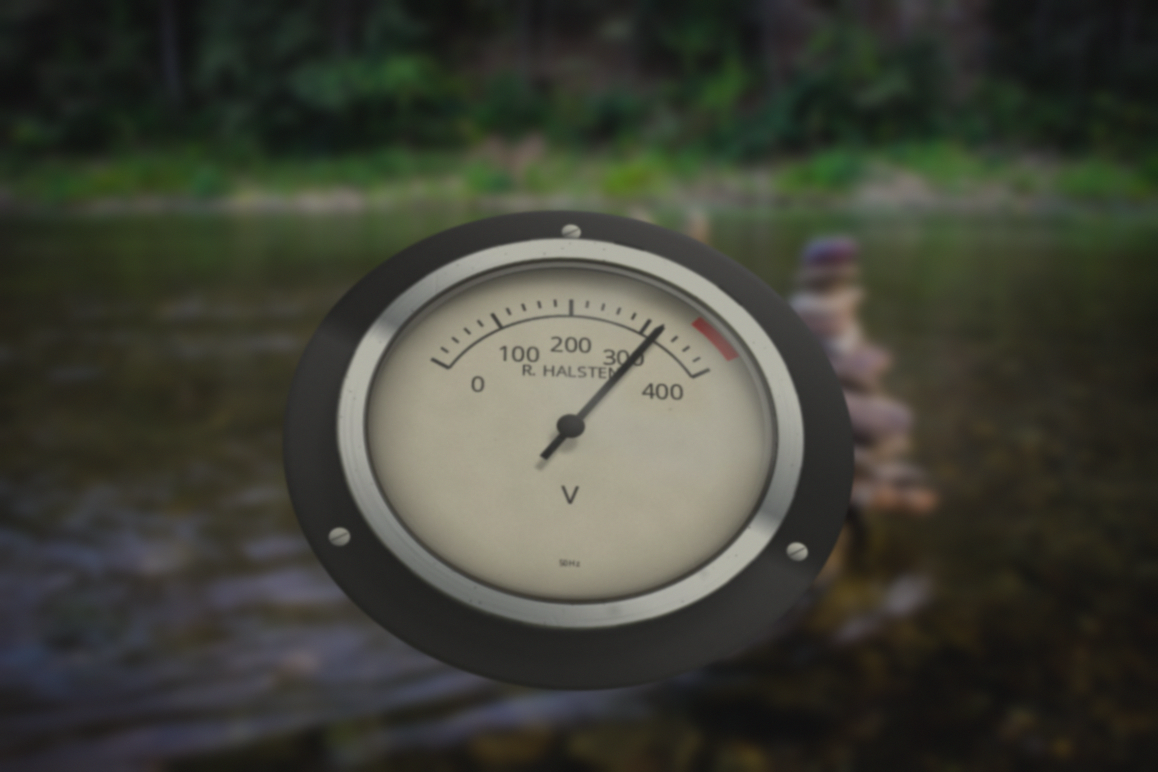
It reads 320; V
